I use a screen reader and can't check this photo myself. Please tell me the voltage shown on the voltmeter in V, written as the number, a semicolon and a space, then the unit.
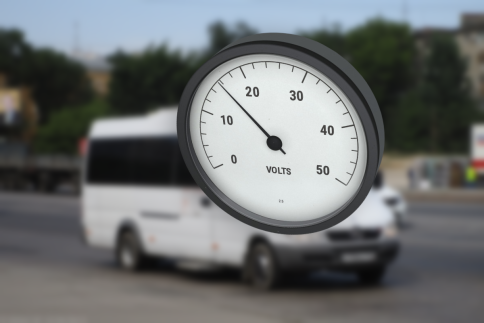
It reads 16; V
